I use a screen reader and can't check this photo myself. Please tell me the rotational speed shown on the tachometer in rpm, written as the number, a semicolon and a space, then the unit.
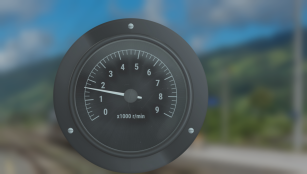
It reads 1600; rpm
